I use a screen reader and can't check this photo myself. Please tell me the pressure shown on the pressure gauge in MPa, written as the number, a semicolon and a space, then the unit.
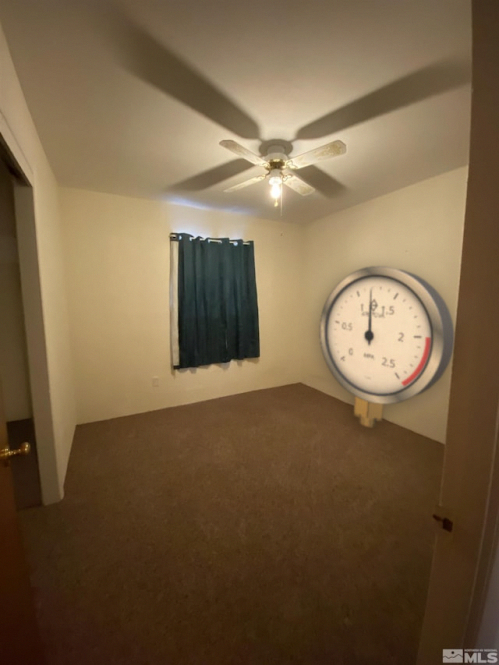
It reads 1.2; MPa
